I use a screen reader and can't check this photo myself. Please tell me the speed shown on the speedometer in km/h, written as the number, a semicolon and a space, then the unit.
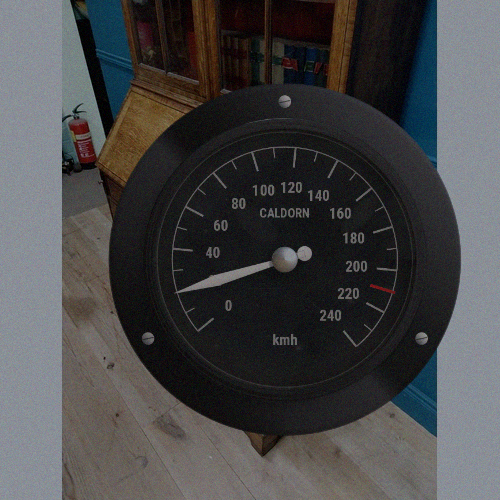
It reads 20; km/h
